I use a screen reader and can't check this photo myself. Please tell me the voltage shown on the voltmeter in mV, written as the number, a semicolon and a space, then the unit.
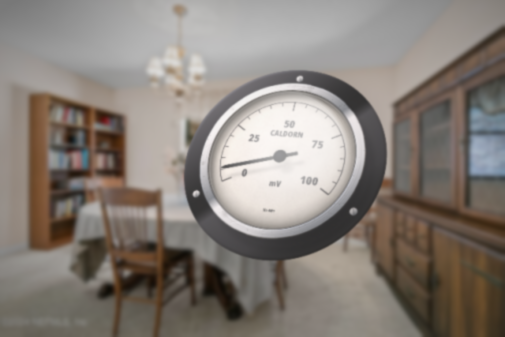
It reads 5; mV
